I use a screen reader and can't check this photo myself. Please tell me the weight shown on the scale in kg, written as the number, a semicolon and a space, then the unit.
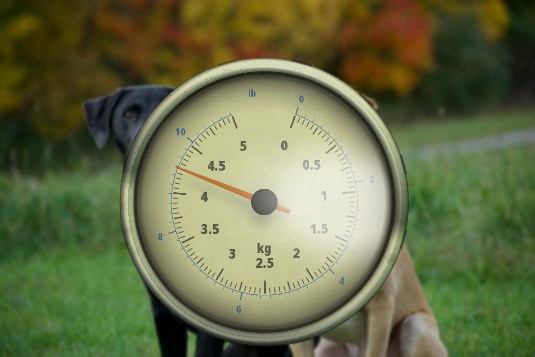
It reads 4.25; kg
